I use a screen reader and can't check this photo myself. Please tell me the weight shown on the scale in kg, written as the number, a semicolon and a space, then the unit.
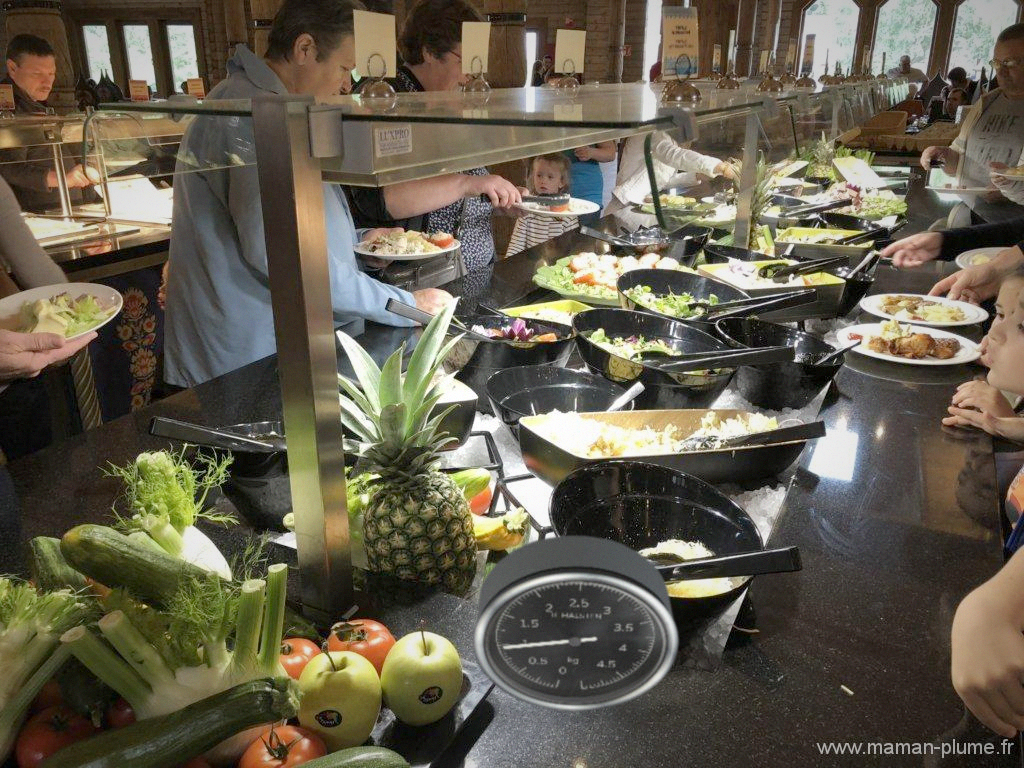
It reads 1; kg
